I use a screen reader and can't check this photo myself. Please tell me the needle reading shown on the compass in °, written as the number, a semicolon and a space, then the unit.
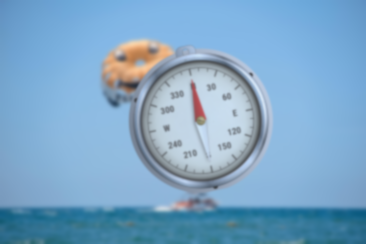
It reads 0; °
